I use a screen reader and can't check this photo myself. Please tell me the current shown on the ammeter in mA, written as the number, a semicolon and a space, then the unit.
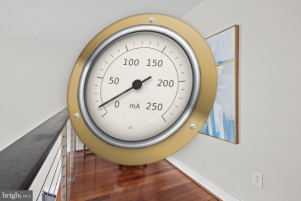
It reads 10; mA
